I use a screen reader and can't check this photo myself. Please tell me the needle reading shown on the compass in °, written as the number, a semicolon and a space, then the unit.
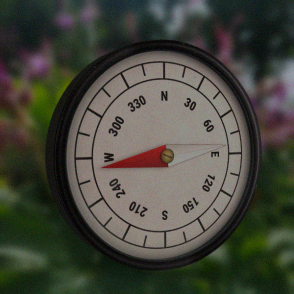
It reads 262.5; °
